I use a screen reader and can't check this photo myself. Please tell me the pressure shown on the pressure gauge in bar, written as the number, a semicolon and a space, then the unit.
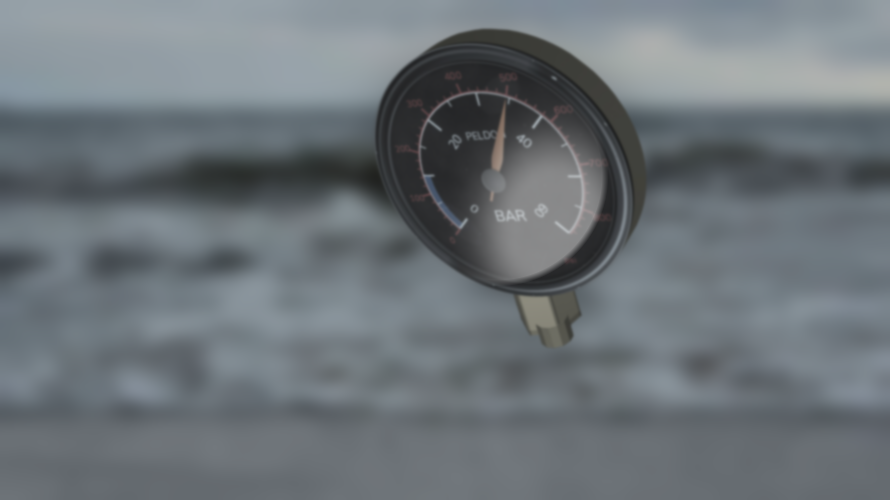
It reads 35; bar
